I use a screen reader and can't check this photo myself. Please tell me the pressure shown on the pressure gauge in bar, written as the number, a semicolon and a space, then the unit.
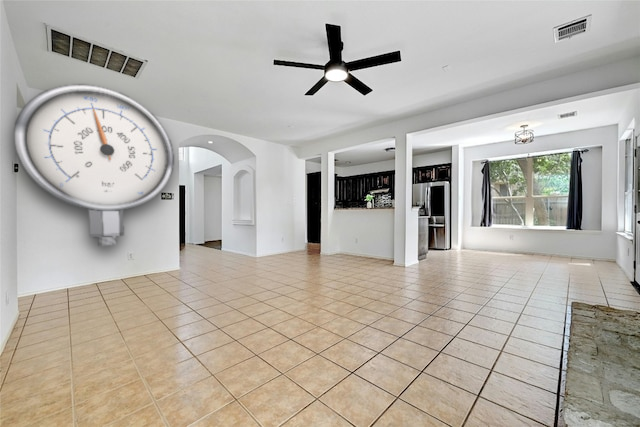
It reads 275; bar
